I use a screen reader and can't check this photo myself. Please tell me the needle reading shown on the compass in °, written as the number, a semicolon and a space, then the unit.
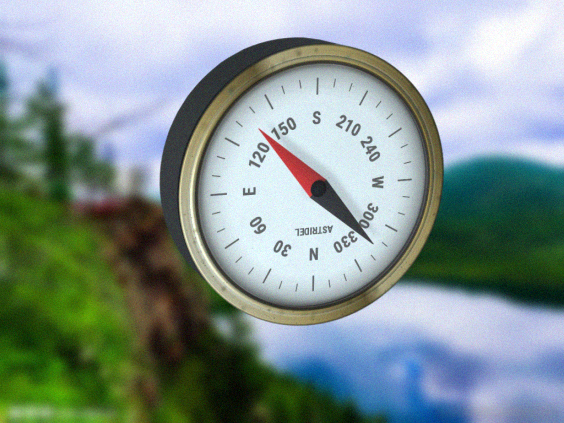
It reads 135; °
